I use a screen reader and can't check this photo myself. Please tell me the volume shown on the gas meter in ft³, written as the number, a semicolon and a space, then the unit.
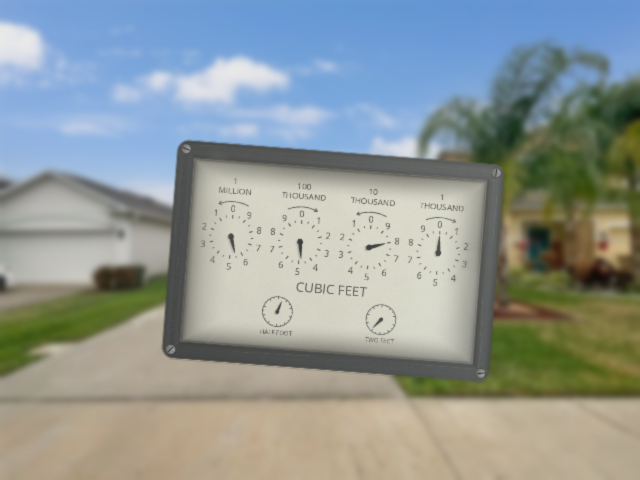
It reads 548000; ft³
